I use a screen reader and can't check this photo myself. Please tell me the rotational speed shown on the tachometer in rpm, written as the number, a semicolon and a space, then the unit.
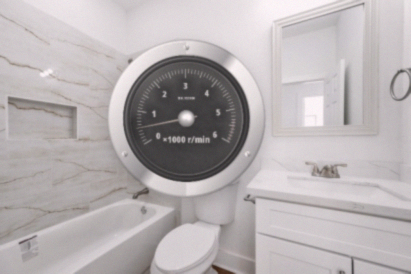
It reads 500; rpm
